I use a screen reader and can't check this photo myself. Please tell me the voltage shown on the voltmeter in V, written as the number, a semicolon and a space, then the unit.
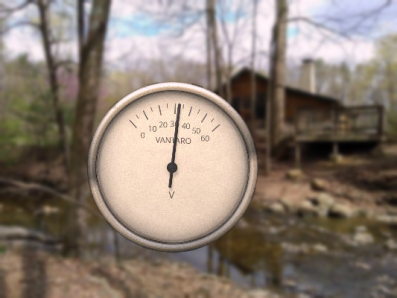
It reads 32.5; V
